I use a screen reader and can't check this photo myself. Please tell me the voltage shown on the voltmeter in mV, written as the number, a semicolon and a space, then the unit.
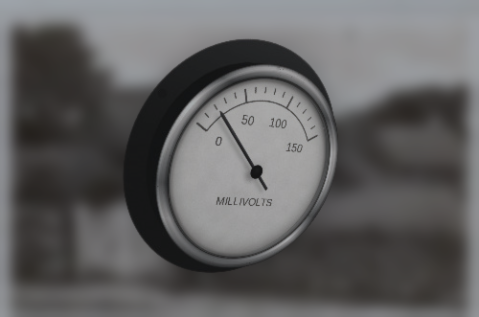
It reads 20; mV
